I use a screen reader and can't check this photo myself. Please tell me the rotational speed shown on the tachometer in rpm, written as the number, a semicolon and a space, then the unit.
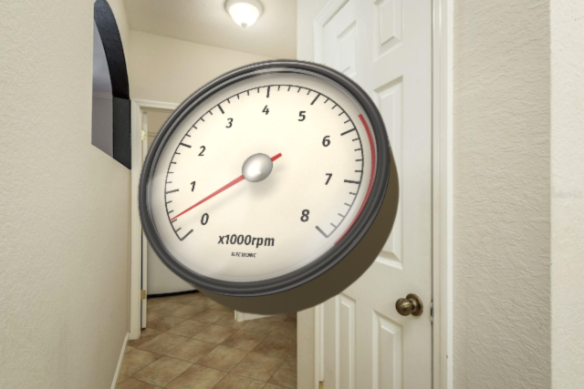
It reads 400; rpm
